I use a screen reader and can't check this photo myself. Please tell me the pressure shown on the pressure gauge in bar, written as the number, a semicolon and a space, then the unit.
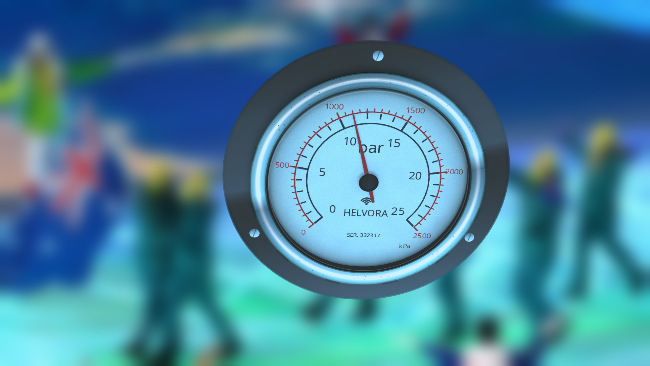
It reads 11; bar
